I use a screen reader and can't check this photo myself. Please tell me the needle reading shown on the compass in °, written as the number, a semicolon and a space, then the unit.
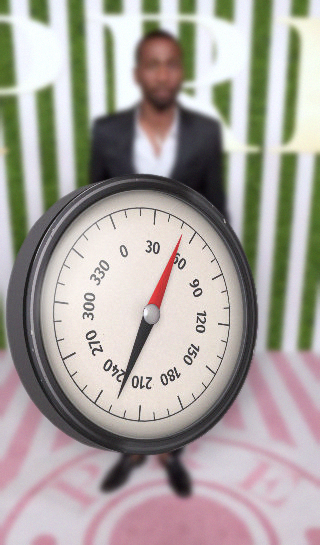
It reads 50; °
